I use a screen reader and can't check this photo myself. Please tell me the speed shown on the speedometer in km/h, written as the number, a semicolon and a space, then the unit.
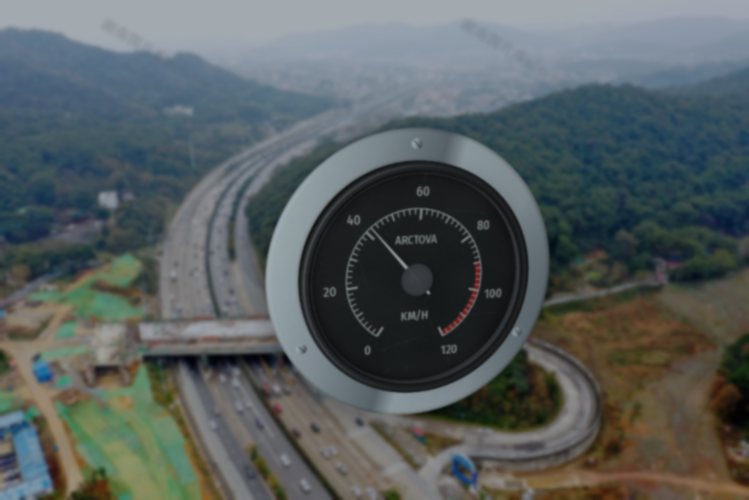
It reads 42; km/h
